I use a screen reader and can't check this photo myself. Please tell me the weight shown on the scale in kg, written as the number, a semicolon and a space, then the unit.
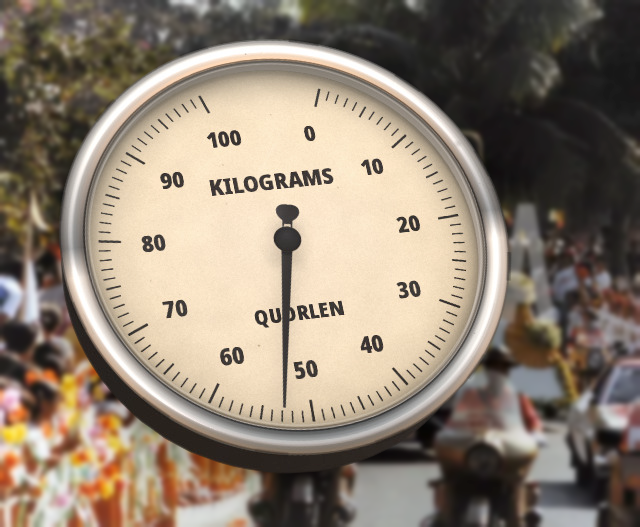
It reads 53; kg
